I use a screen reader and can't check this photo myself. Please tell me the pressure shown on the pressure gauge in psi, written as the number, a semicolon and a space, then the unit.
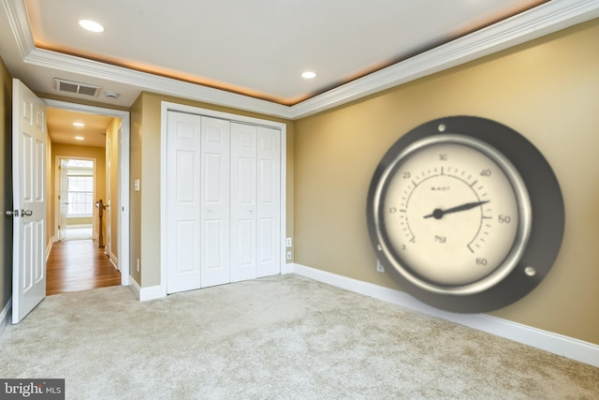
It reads 46; psi
